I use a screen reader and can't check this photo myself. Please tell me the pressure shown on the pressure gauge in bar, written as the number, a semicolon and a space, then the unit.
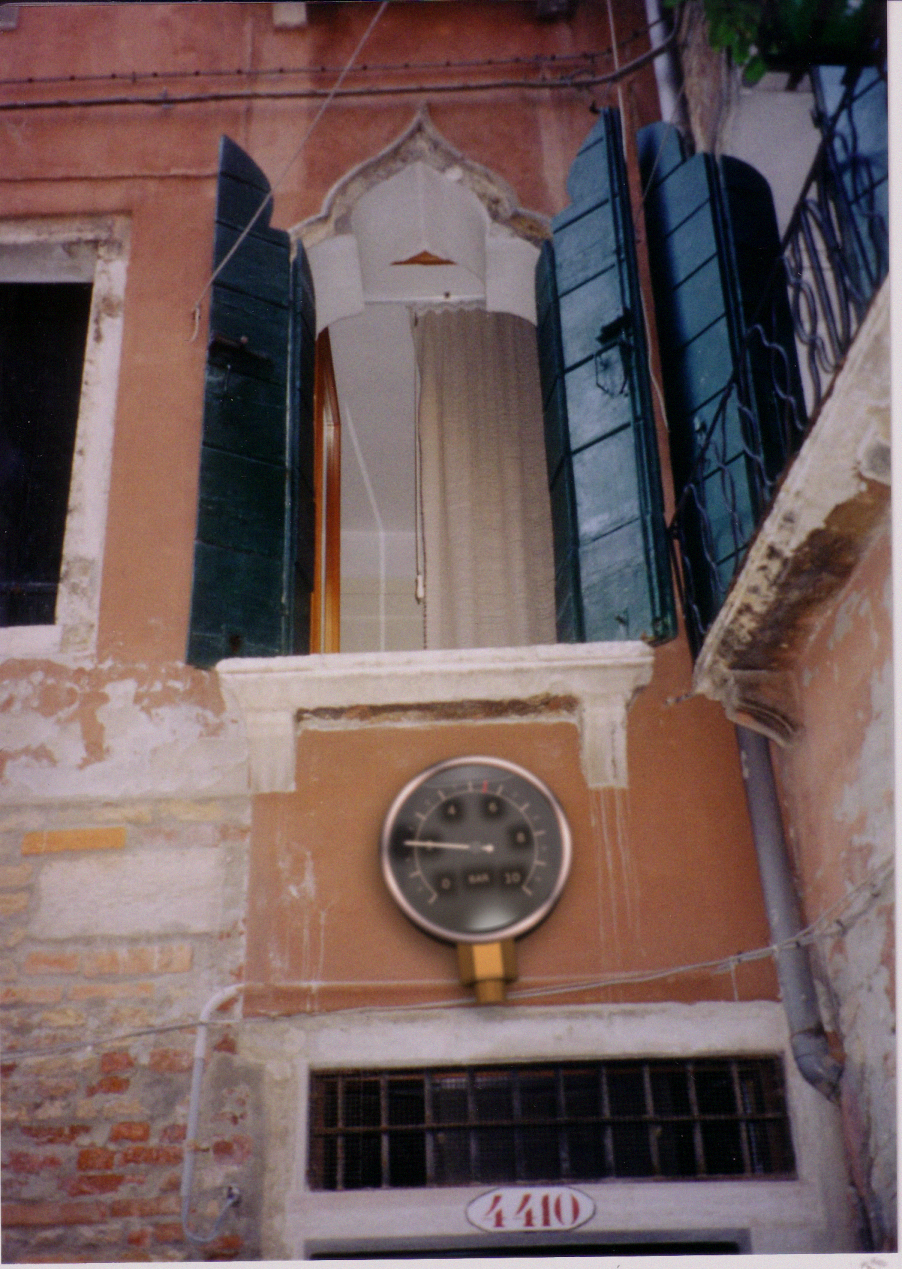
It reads 2; bar
